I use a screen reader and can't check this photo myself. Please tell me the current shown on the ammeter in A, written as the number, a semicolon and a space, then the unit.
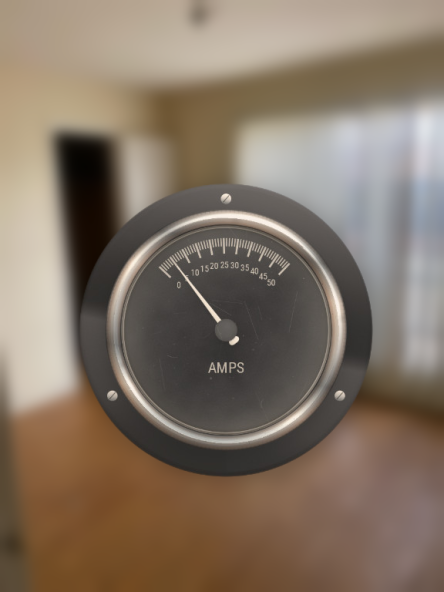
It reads 5; A
